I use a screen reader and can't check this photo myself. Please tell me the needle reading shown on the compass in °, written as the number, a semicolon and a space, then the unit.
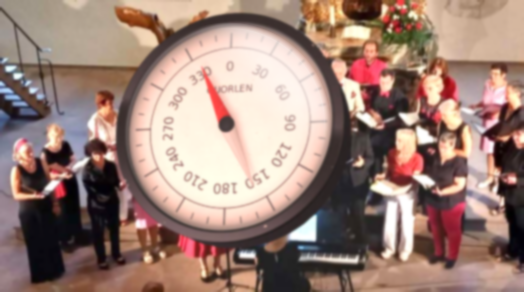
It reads 335; °
